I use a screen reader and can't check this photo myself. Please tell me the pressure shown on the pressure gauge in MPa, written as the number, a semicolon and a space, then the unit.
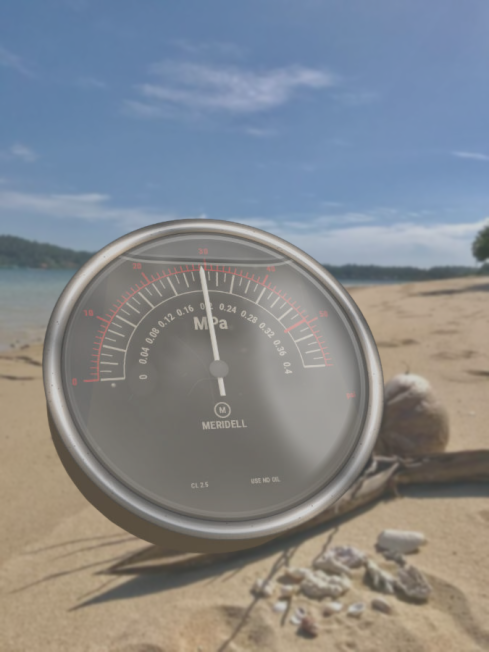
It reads 0.2; MPa
